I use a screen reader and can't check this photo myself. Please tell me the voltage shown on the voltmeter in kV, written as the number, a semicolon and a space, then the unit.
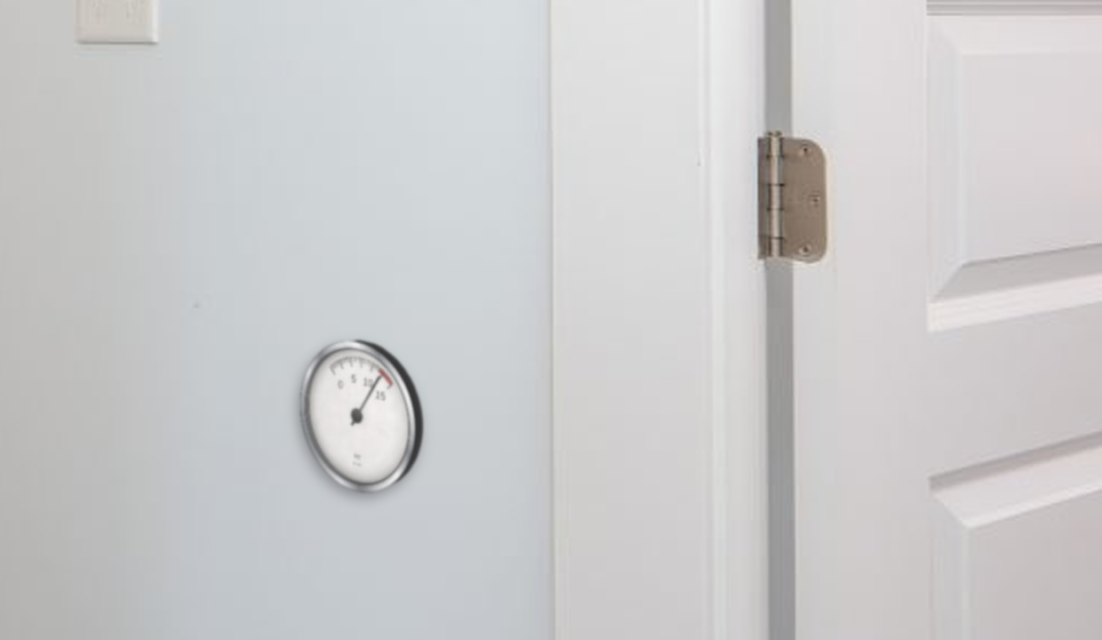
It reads 12.5; kV
